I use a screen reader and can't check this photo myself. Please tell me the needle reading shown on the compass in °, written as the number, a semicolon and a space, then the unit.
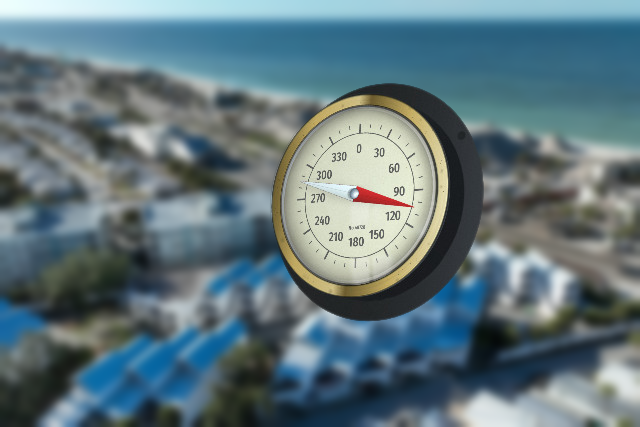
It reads 105; °
